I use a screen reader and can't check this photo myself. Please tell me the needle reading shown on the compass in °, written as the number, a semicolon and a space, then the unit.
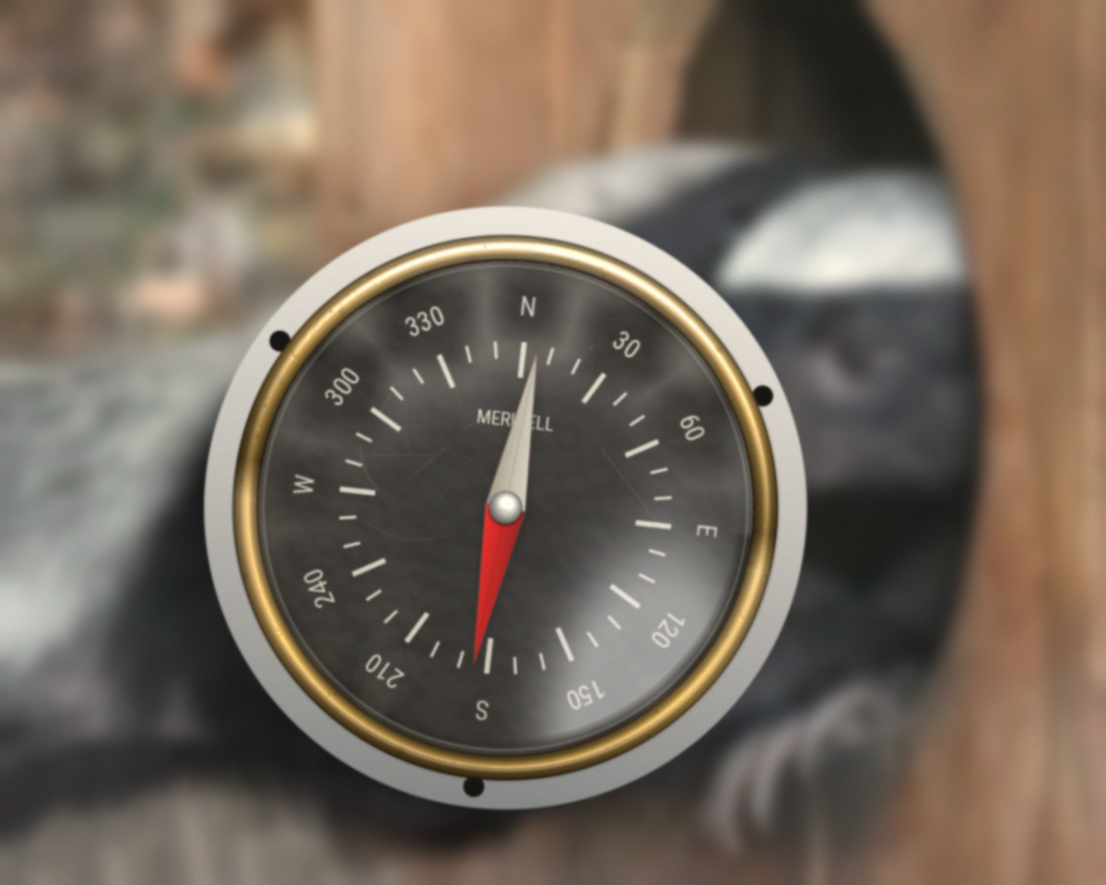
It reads 185; °
